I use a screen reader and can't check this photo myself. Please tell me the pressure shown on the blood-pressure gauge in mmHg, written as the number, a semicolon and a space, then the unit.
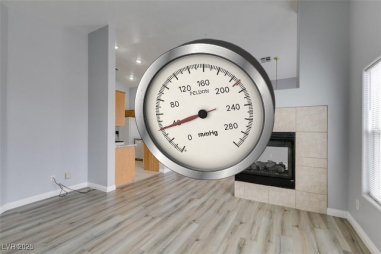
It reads 40; mmHg
